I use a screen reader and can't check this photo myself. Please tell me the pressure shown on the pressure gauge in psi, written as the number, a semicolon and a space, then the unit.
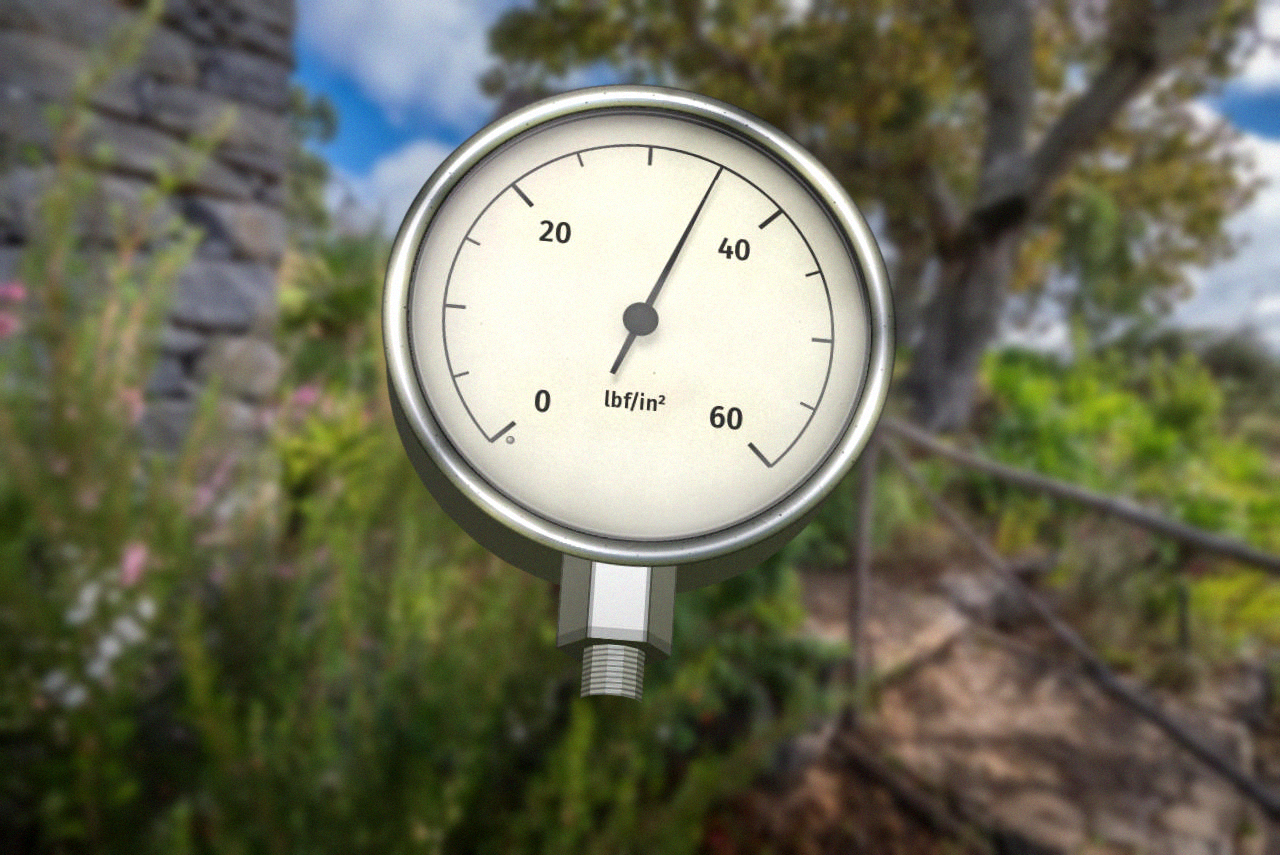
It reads 35; psi
